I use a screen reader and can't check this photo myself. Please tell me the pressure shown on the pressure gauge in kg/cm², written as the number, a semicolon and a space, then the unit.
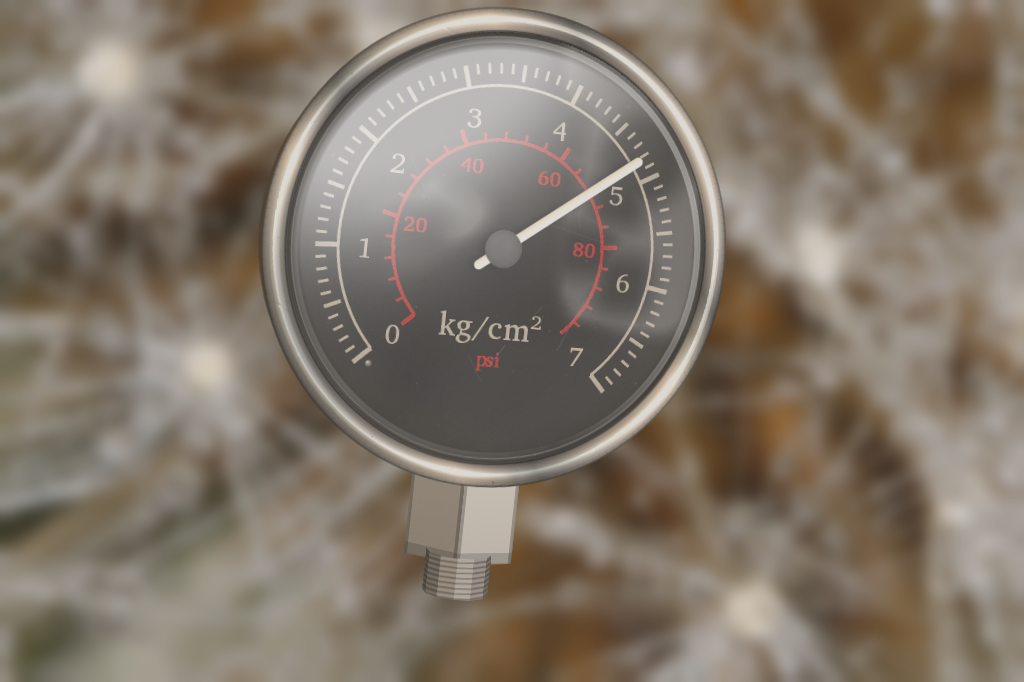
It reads 4.8; kg/cm²
